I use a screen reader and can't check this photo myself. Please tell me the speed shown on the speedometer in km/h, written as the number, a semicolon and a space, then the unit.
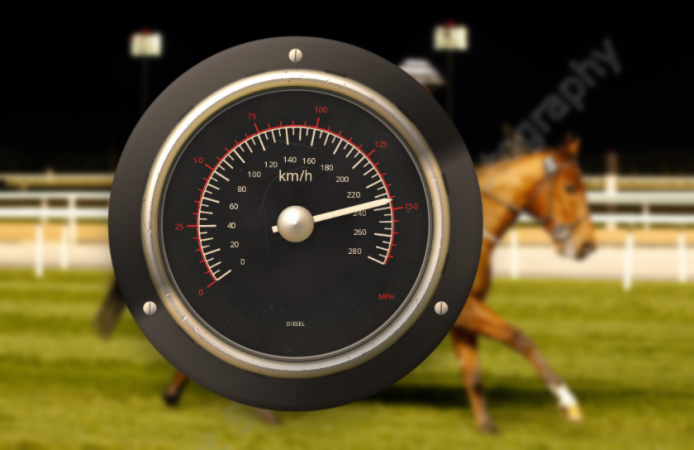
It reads 235; km/h
